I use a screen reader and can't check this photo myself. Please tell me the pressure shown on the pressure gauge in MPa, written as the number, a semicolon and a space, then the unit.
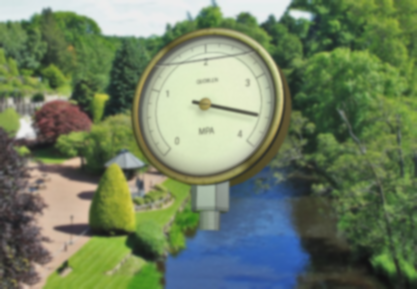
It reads 3.6; MPa
